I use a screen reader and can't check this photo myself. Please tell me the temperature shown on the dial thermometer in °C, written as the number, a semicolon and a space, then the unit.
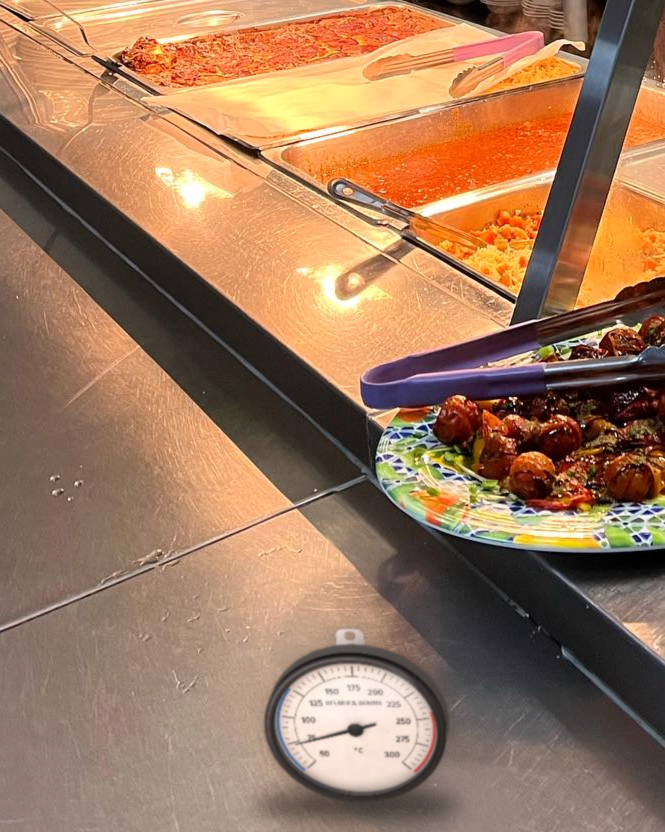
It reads 75; °C
